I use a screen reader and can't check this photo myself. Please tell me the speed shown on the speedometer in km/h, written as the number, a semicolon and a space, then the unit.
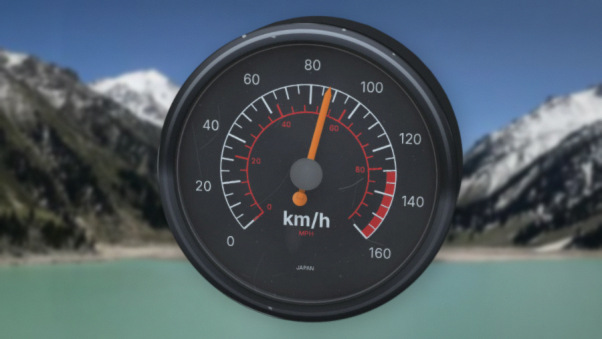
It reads 87.5; km/h
